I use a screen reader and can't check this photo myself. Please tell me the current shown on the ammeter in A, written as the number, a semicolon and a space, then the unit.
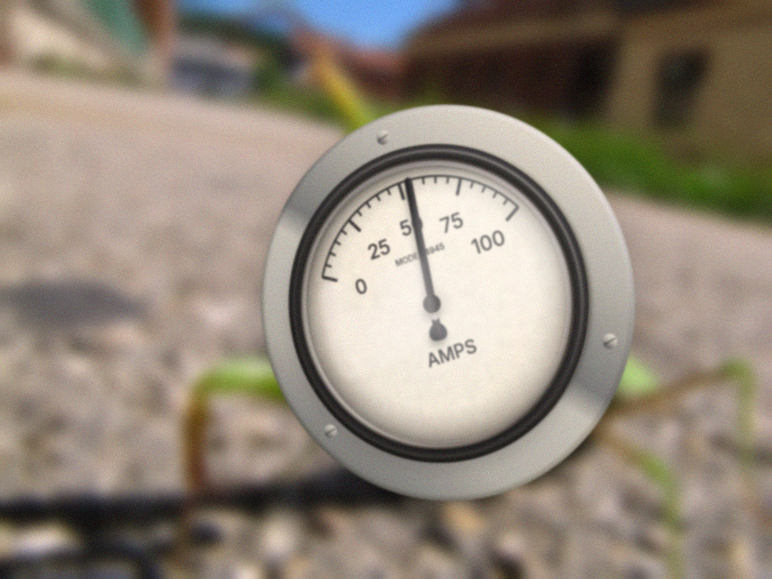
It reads 55; A
